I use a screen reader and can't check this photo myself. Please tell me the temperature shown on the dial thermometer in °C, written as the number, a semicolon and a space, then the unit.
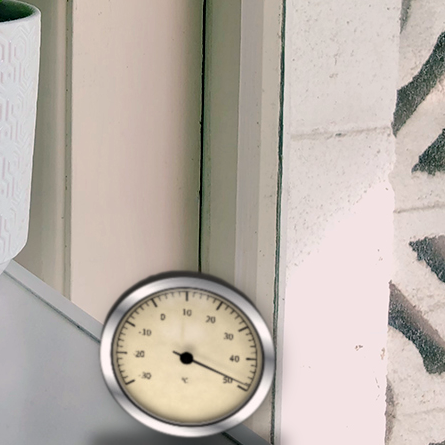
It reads 48; °C
